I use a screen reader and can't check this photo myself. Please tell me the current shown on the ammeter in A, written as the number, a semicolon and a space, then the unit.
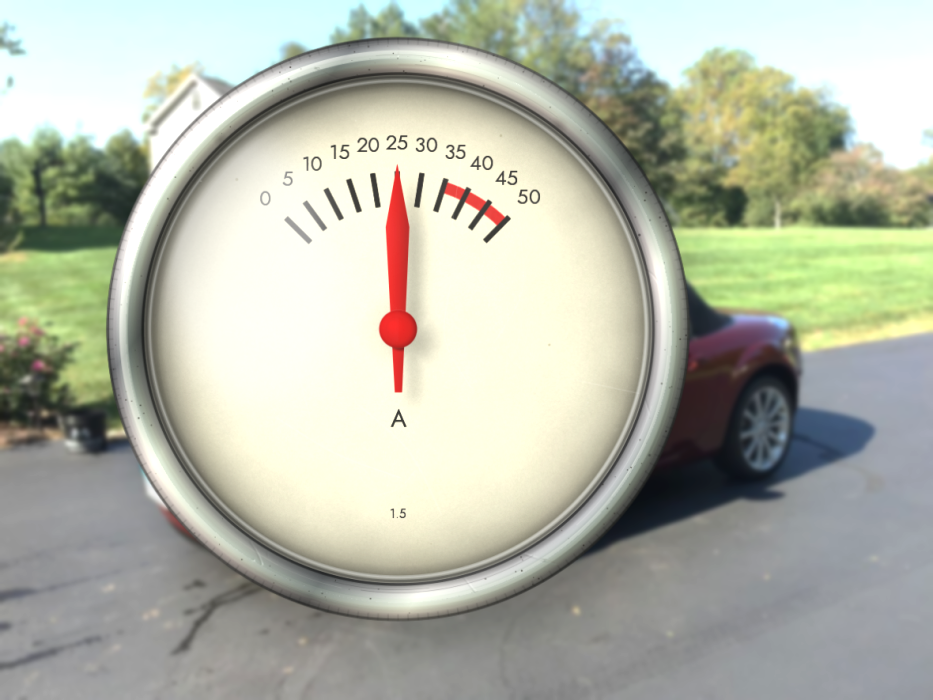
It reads 25; A
